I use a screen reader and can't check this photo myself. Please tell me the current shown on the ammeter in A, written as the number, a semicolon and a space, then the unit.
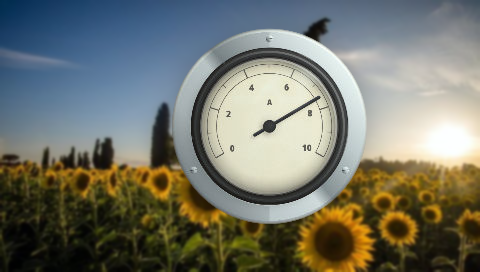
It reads 7.5; A
